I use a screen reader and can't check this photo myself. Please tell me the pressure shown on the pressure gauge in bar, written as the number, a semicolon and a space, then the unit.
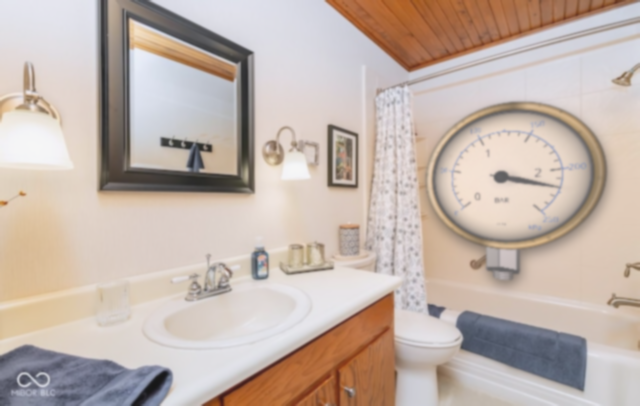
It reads 2.2; bar
